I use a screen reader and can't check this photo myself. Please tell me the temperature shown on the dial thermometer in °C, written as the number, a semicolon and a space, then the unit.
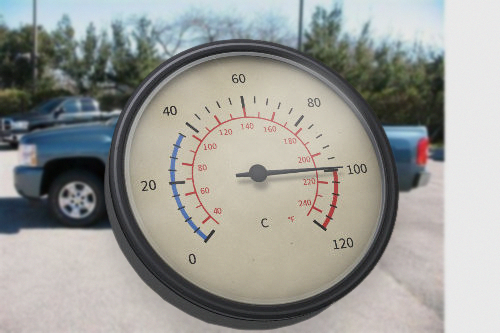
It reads 100; °C
